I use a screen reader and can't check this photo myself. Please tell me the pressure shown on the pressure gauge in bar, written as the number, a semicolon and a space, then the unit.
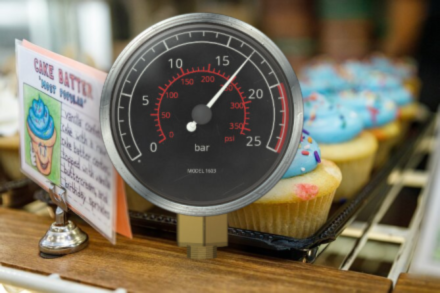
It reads 17; bar
